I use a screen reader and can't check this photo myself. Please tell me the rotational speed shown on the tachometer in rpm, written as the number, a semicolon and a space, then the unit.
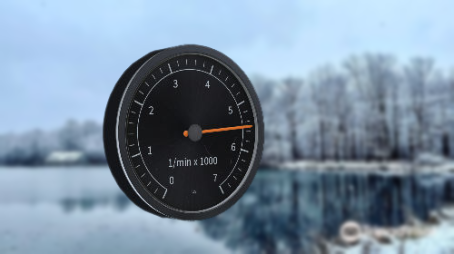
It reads 5500; rpm
